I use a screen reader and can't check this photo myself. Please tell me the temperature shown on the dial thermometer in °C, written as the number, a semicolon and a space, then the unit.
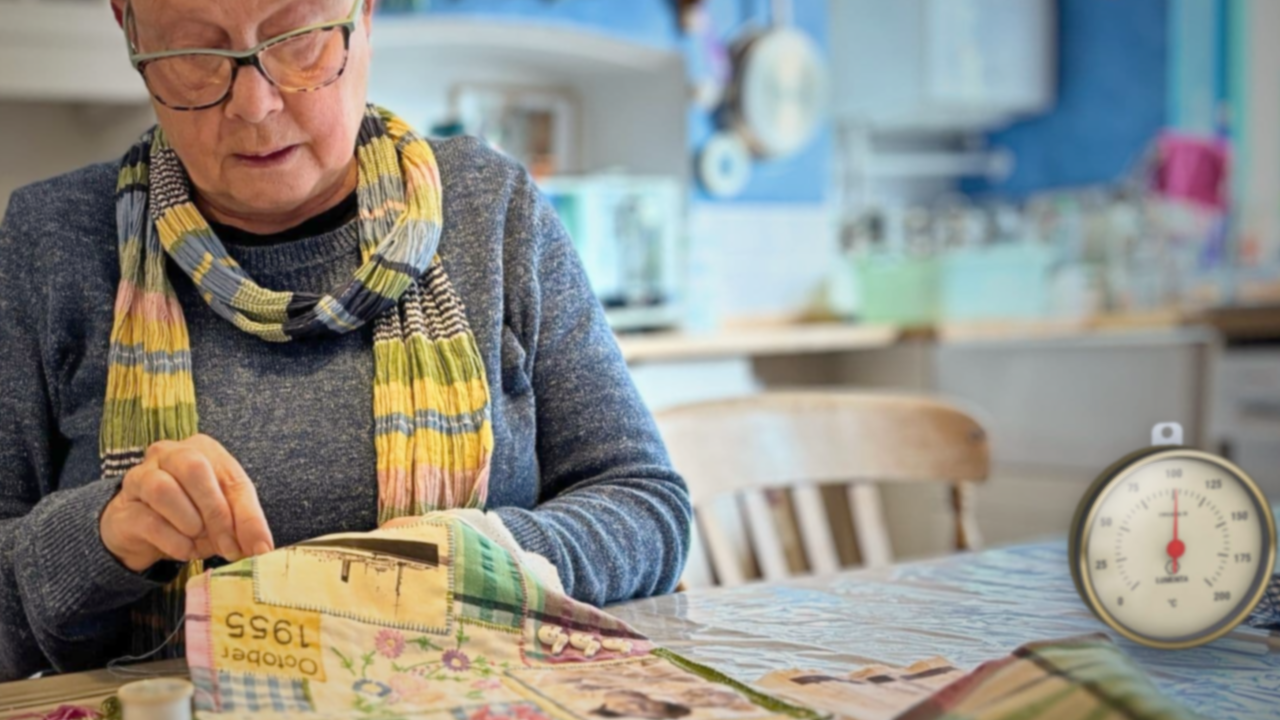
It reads 100; °C
